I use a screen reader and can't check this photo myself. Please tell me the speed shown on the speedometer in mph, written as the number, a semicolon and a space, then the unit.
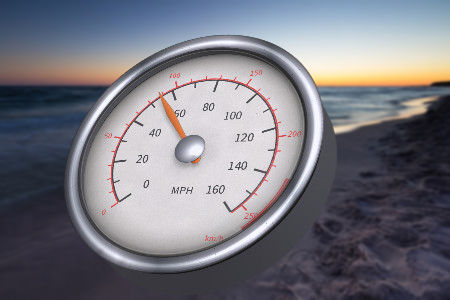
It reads 55; mph
